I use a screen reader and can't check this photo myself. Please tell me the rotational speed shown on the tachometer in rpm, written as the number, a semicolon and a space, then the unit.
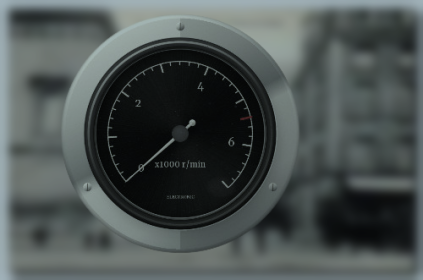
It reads 0; rpm
